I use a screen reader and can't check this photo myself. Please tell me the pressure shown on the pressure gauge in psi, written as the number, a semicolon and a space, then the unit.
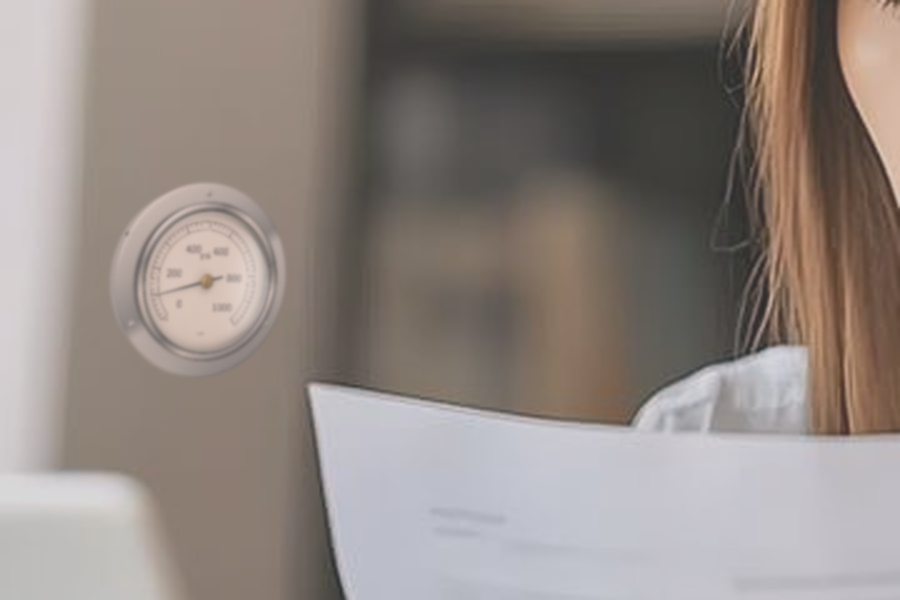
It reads 100; psi
